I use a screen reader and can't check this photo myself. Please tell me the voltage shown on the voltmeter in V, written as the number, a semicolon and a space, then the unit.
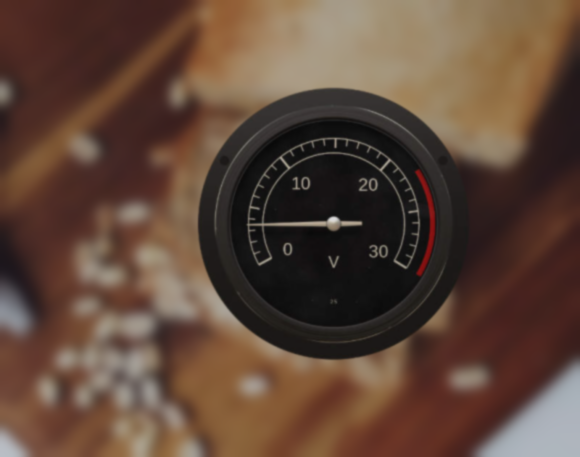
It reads 3.5; V
